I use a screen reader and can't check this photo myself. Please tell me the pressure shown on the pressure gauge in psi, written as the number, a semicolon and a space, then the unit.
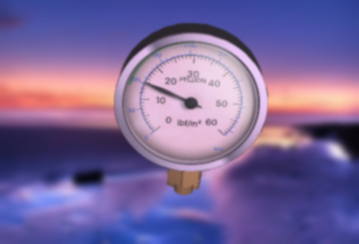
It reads 15; psi
